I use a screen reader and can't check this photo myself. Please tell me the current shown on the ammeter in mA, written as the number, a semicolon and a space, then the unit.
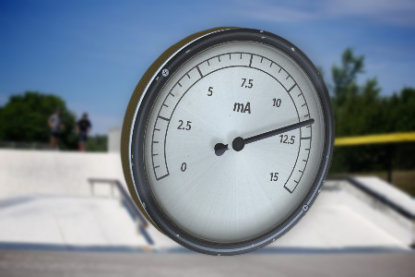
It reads 11.75; mA
